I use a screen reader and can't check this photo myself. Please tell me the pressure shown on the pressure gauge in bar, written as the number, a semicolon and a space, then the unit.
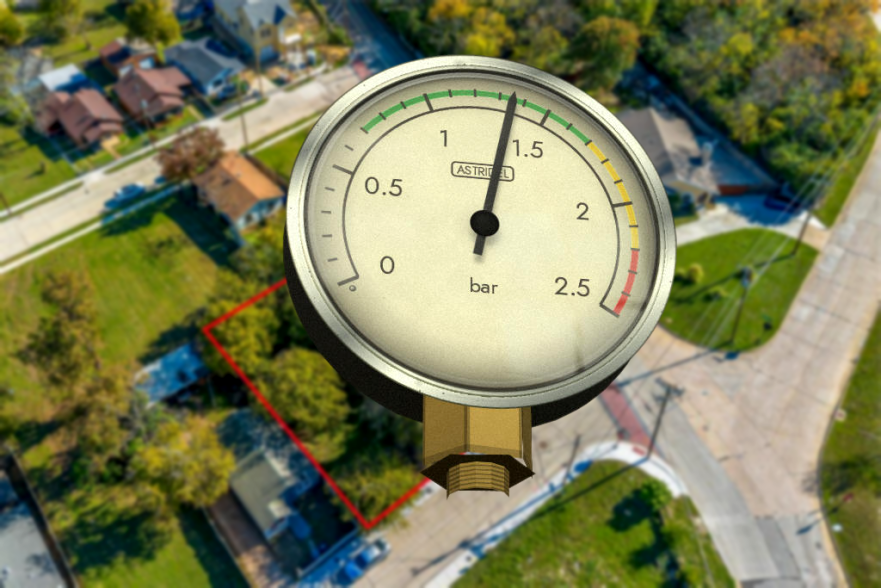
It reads 1.35; bar
